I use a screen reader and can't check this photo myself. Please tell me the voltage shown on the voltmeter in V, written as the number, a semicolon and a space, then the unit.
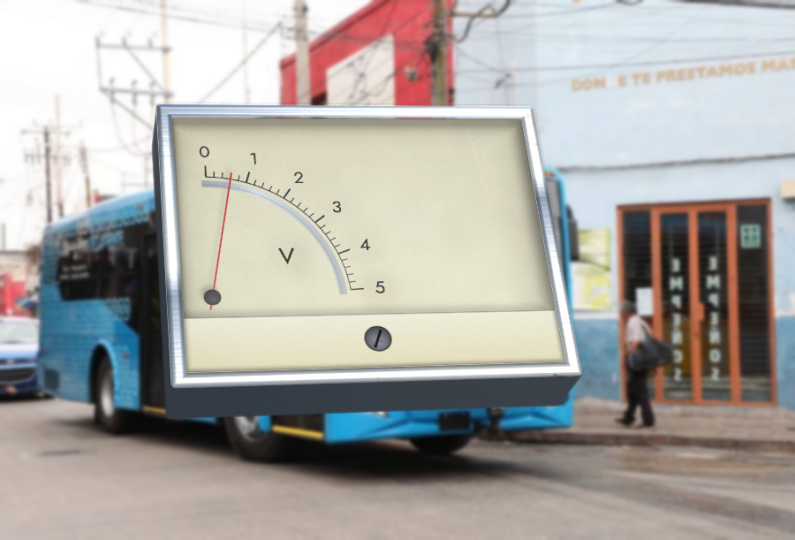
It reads 0.6; V
